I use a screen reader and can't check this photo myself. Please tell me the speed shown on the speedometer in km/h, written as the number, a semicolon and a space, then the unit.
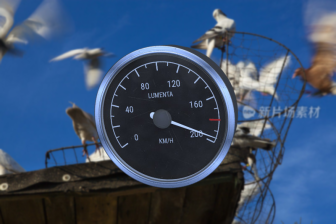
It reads 195; km/h
